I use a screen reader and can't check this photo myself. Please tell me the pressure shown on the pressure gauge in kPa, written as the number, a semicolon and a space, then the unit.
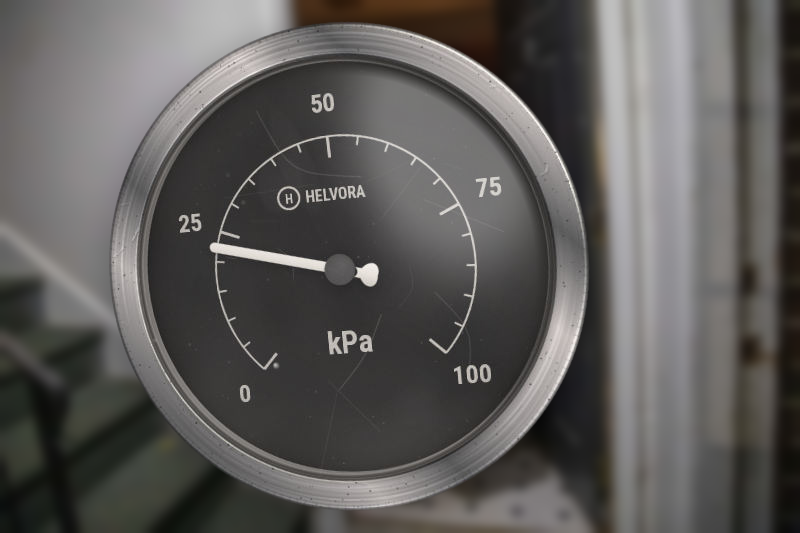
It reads 22.5; kPa
